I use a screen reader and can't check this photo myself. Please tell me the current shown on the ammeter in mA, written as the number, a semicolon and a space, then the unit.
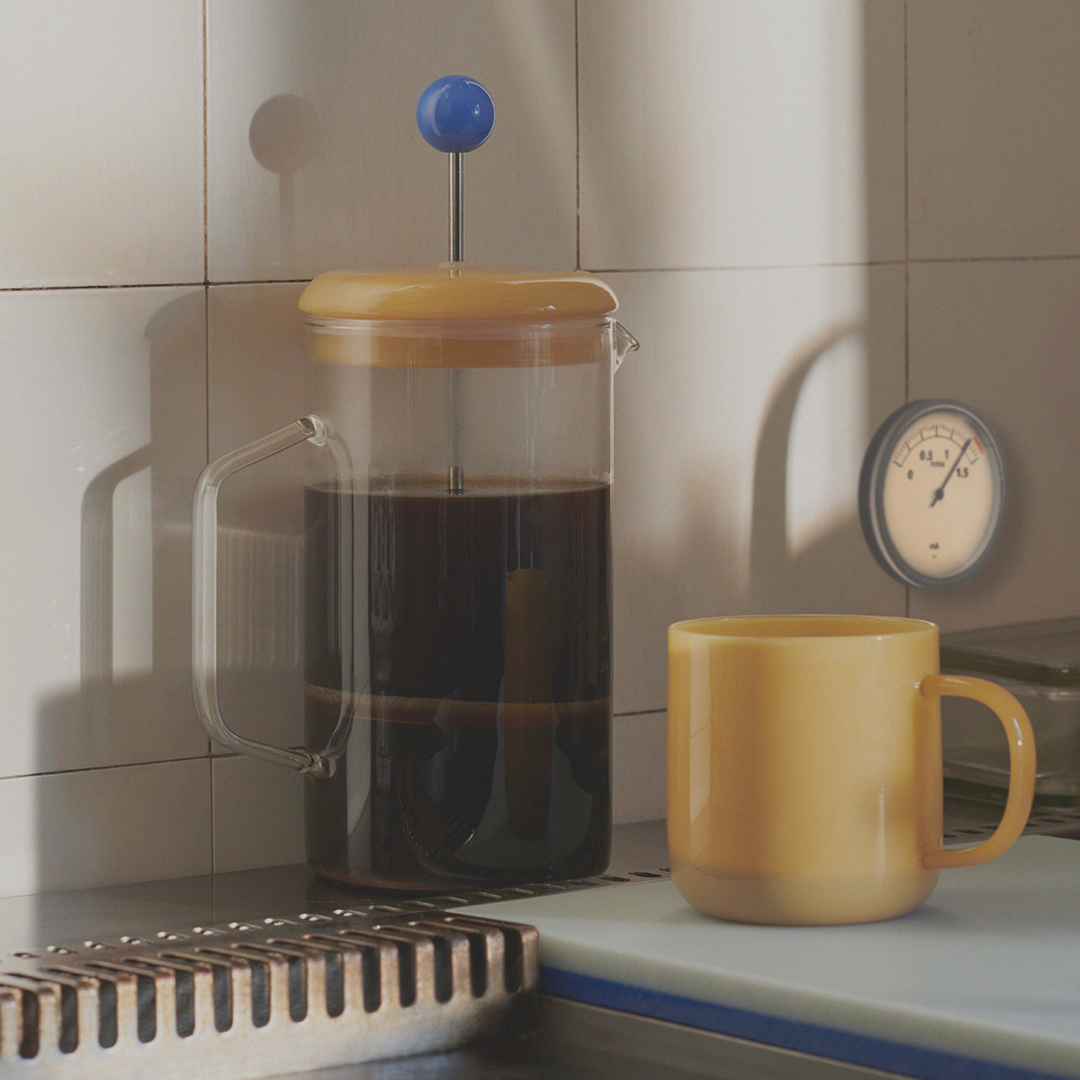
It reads 1.25; mA
